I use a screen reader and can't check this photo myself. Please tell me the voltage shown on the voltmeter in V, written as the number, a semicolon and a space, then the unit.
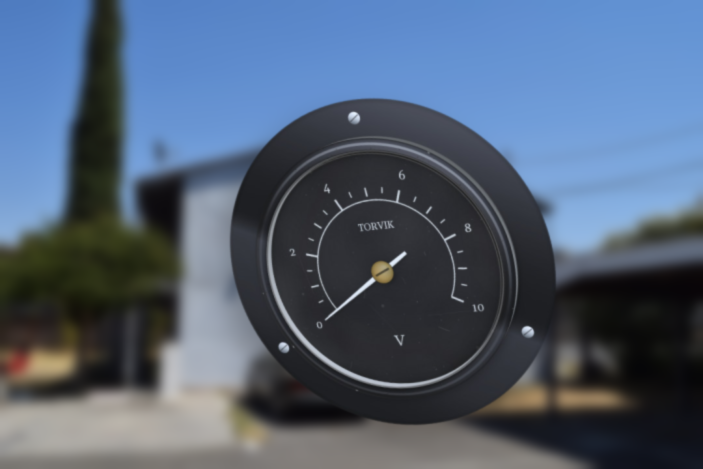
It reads 0; V
